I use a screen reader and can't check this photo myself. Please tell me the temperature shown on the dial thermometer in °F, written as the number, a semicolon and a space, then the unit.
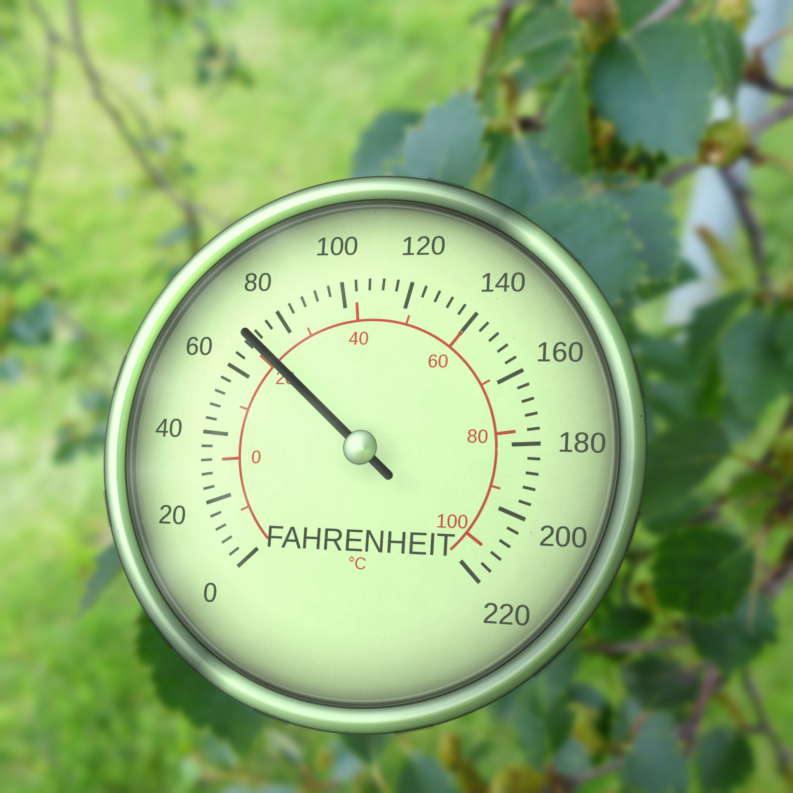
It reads 70; °F
